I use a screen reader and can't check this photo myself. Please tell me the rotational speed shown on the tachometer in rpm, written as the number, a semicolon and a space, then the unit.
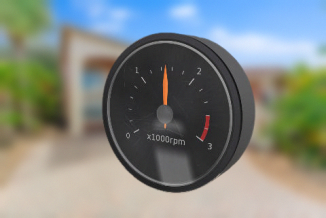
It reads 1500; rpm
